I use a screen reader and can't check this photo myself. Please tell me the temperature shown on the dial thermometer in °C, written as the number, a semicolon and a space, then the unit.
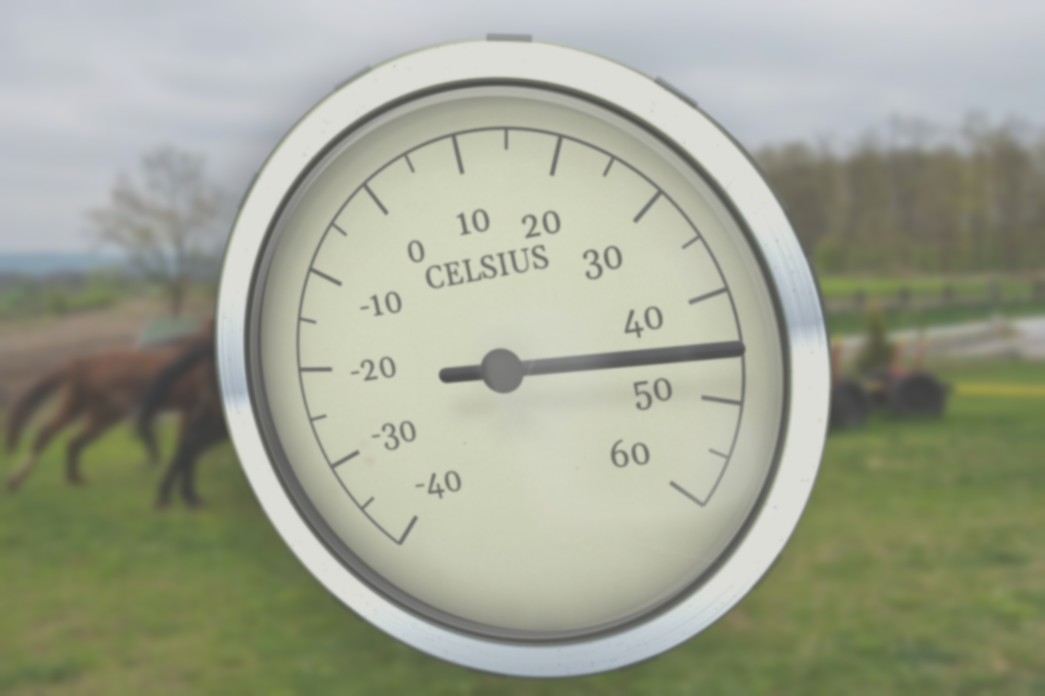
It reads 45; °C
